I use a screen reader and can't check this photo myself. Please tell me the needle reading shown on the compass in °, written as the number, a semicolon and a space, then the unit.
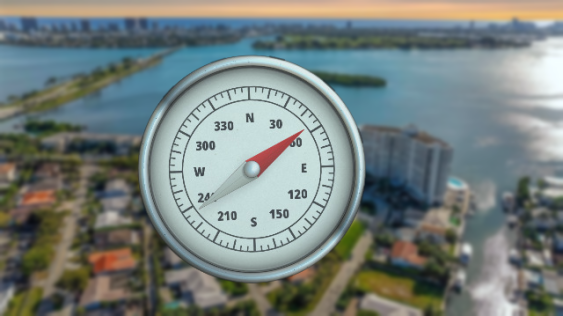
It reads 55; °
